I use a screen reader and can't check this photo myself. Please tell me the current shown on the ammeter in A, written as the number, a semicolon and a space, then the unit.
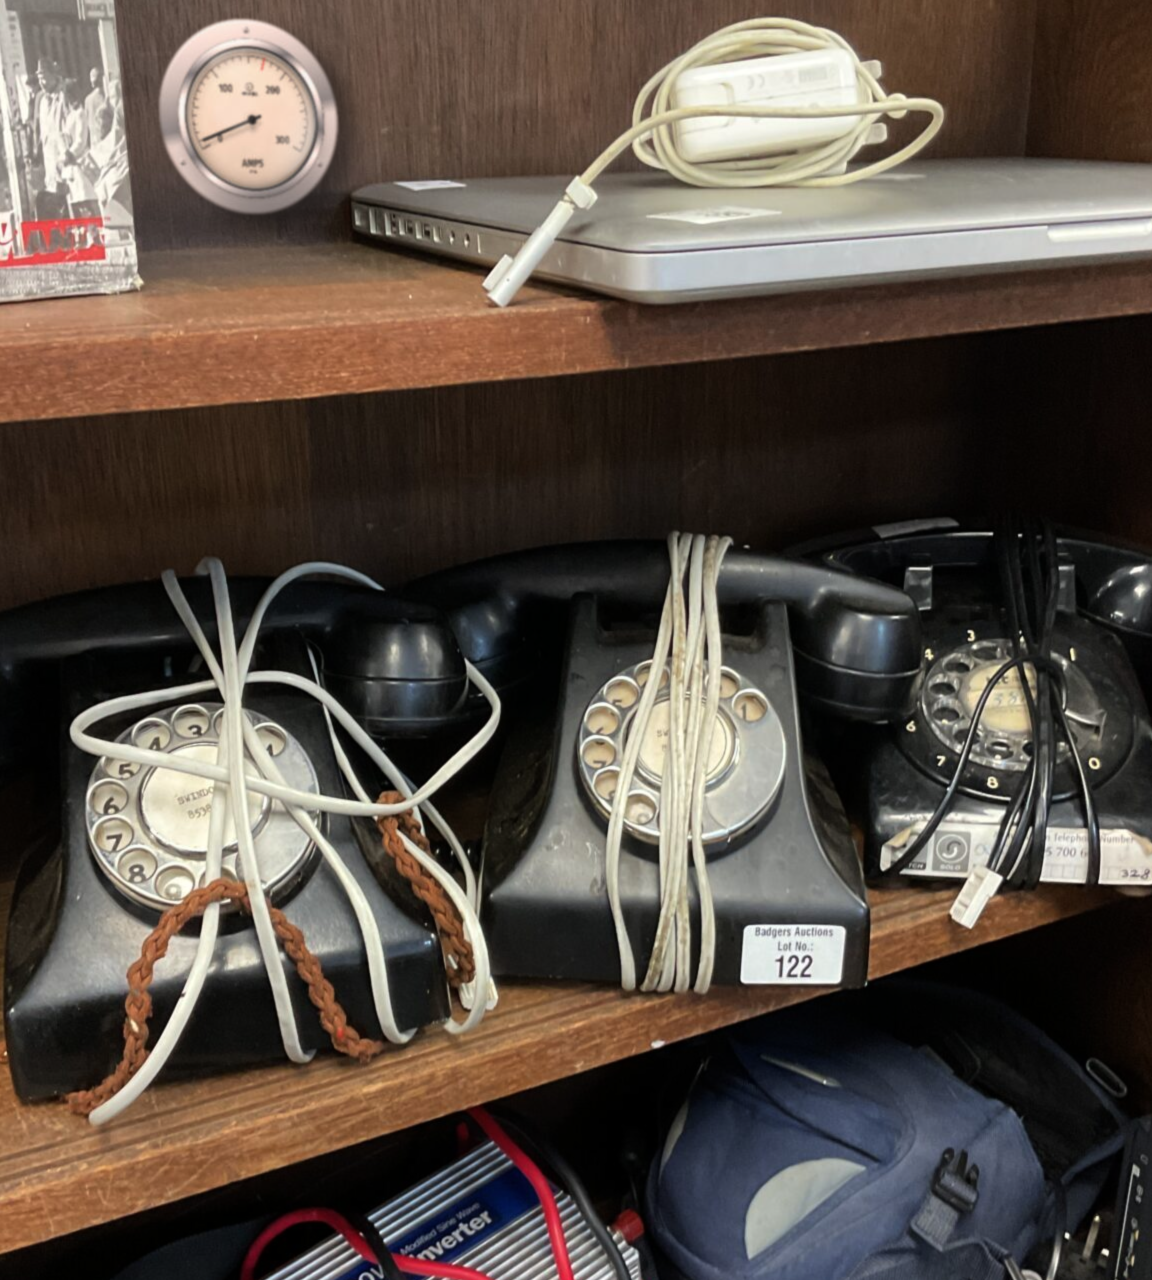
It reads 10; A
